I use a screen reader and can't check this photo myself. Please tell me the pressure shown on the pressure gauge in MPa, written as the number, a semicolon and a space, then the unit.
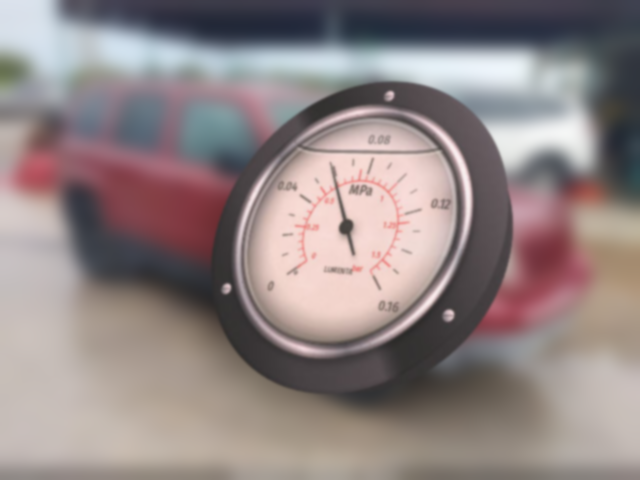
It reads 0.06; MPa
